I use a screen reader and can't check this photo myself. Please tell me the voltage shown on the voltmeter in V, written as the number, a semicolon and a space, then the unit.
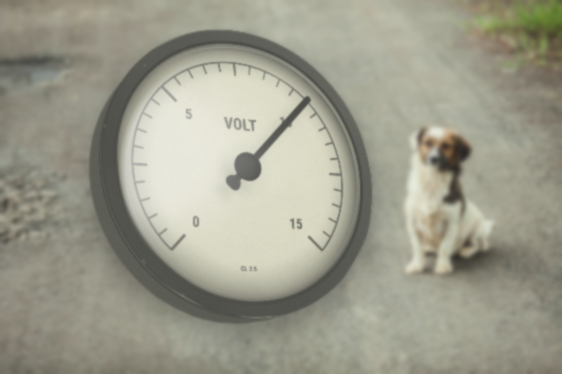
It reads 10; V
